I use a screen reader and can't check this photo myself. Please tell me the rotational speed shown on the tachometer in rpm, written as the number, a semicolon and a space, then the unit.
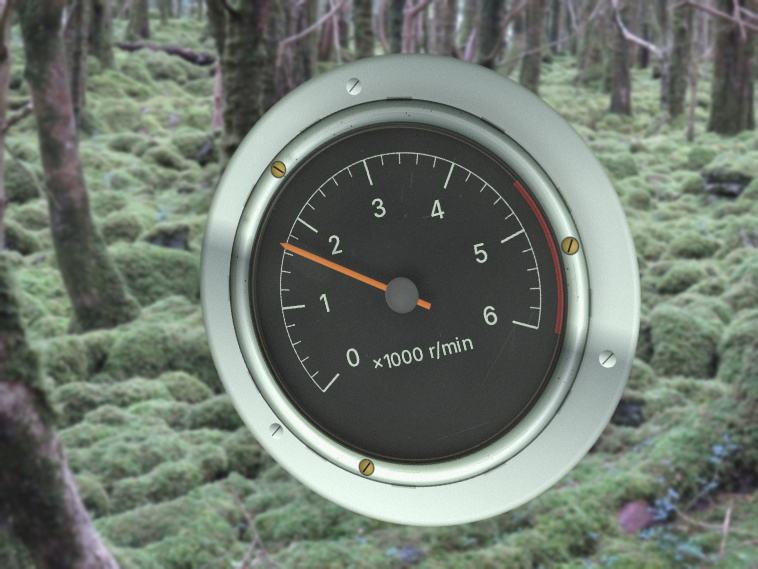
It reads 1700; rpm
